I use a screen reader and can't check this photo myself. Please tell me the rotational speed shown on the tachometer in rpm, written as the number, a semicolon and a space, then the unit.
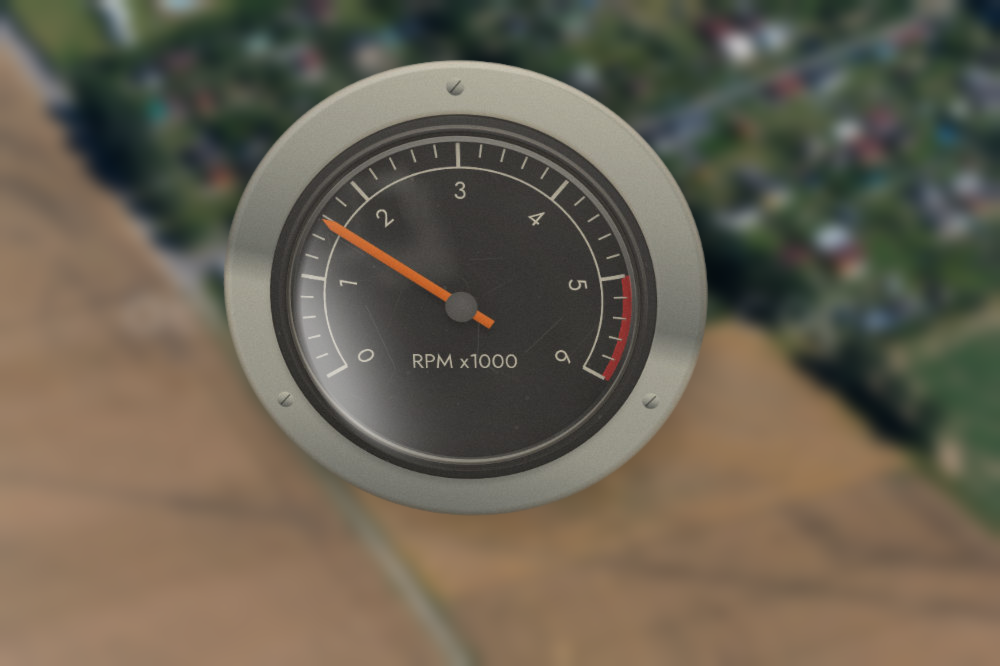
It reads 1600; rpm
